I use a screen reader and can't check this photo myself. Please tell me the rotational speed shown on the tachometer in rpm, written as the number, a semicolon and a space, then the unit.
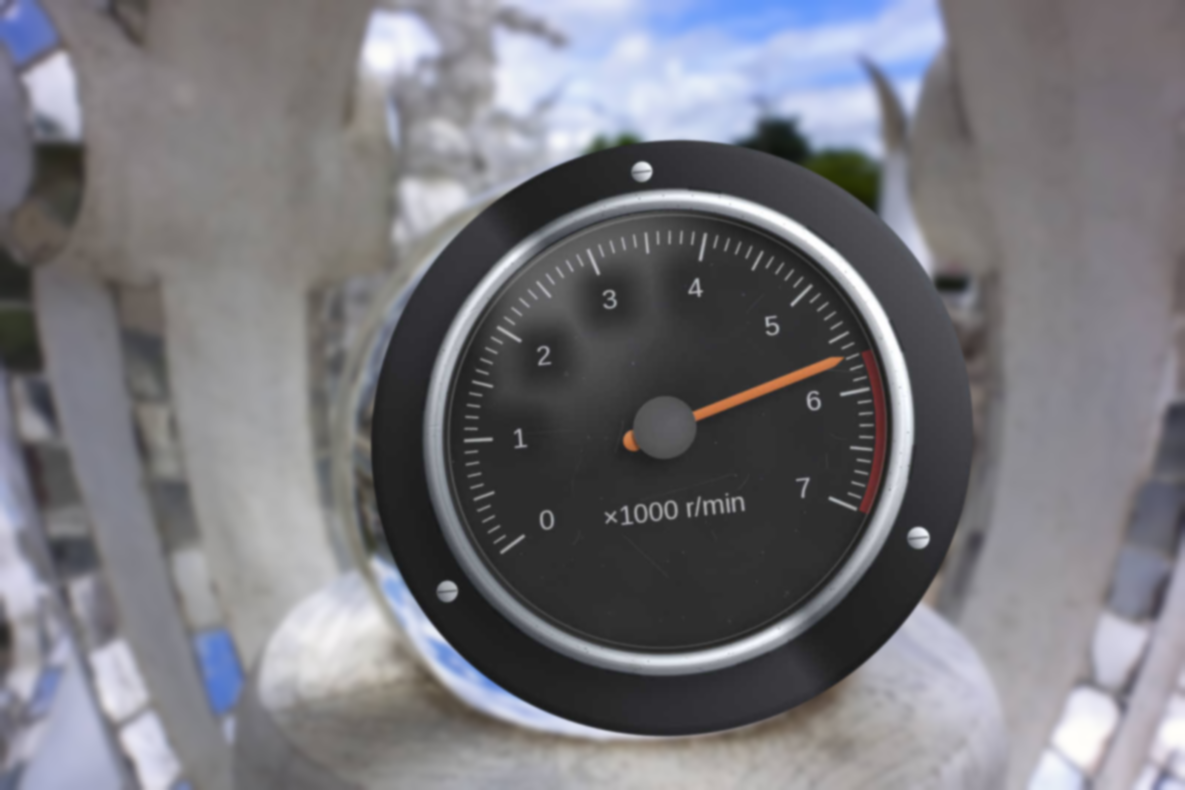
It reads 5700; rpm
